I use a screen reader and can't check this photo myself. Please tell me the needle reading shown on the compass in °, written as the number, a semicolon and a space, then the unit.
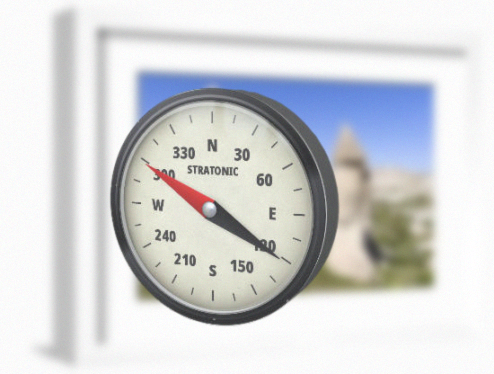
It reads 300; °
